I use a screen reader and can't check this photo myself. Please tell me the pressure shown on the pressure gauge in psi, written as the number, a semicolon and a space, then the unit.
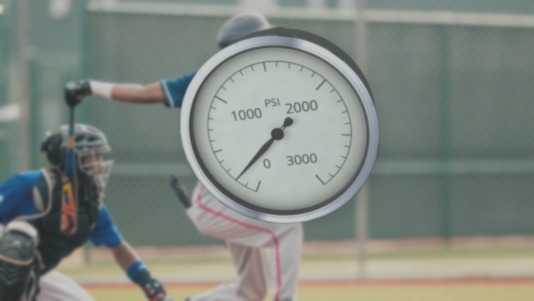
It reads 200; psi
